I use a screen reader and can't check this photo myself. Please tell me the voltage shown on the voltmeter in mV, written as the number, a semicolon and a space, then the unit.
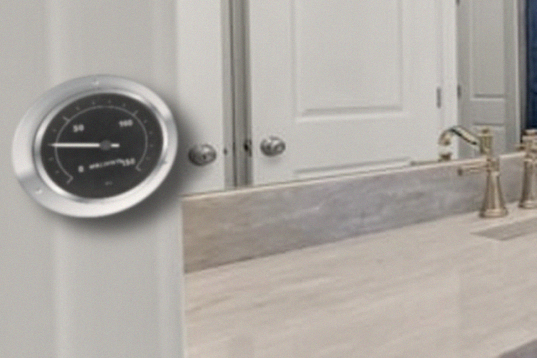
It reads 30; mV
